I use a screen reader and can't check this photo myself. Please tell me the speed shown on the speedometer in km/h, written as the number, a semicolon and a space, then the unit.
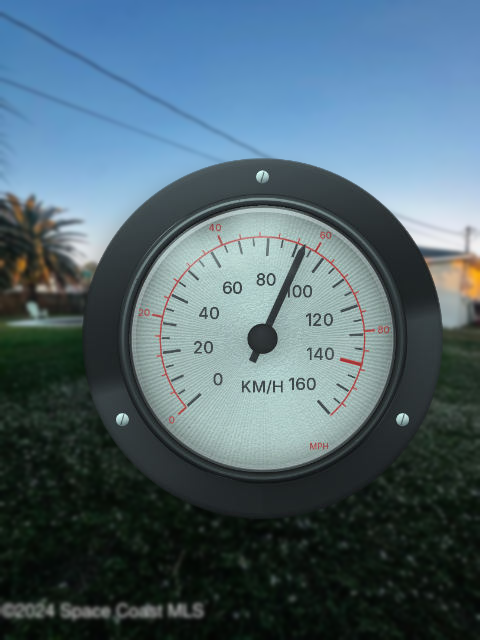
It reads 92.5; km/h
